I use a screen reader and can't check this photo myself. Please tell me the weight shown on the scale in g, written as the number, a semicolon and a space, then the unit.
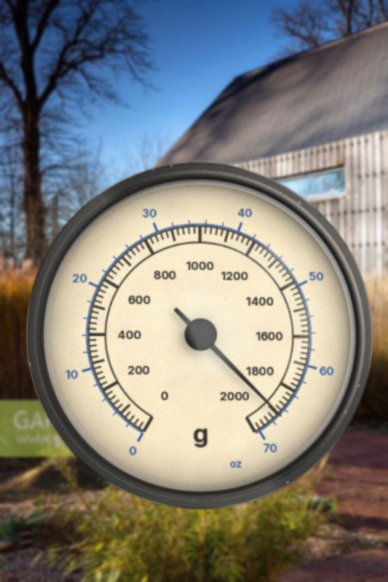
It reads 1900; g
